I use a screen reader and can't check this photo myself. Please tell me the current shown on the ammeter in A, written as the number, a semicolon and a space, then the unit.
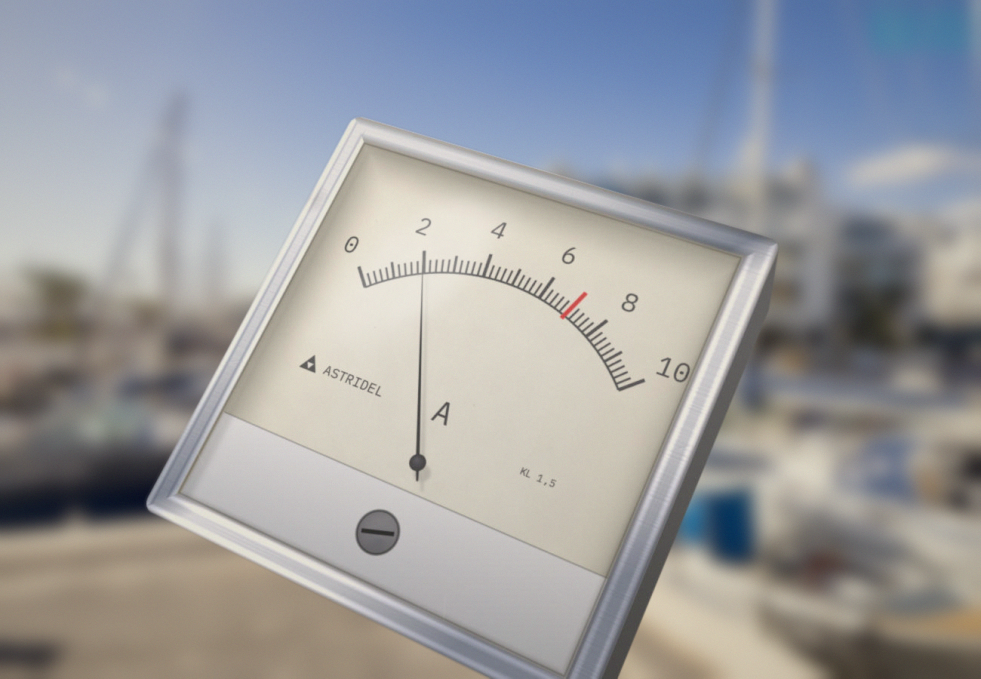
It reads 2; A
